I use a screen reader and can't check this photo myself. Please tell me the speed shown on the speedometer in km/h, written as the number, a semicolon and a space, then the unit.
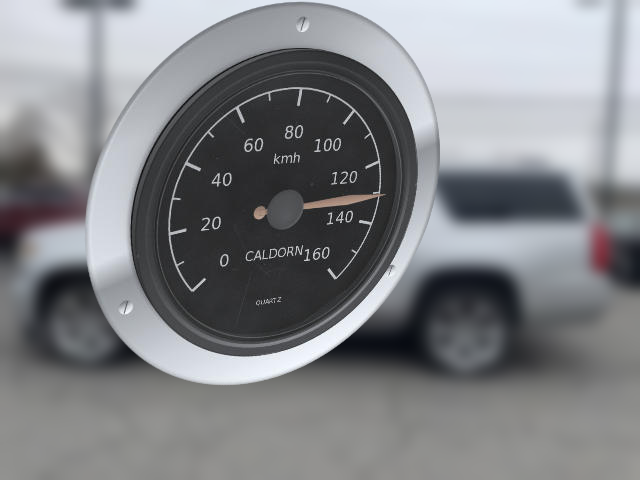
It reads 130; km/h
